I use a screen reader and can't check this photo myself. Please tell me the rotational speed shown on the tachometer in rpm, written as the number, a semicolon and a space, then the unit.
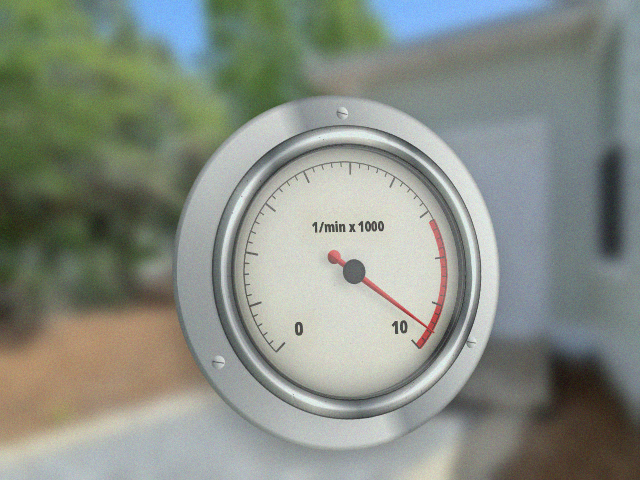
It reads 9600; rpm
